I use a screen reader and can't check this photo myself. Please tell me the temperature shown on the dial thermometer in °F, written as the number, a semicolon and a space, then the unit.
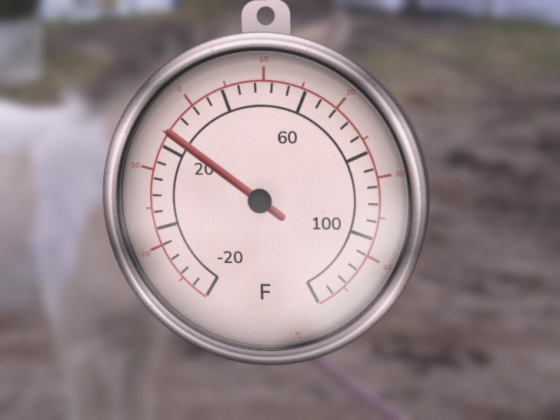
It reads 24; °F
